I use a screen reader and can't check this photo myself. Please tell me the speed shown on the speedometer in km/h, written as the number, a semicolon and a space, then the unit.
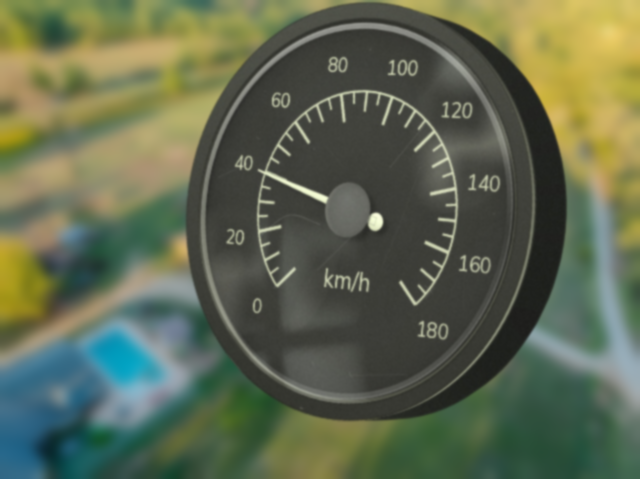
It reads 40; km/h
